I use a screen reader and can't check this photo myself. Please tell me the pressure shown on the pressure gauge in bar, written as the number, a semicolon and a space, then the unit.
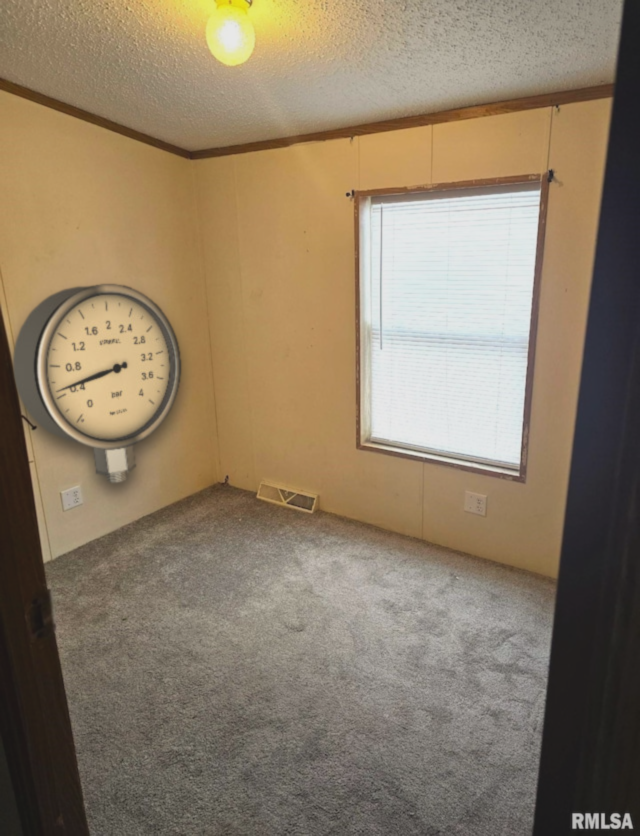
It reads 0.5; bar
